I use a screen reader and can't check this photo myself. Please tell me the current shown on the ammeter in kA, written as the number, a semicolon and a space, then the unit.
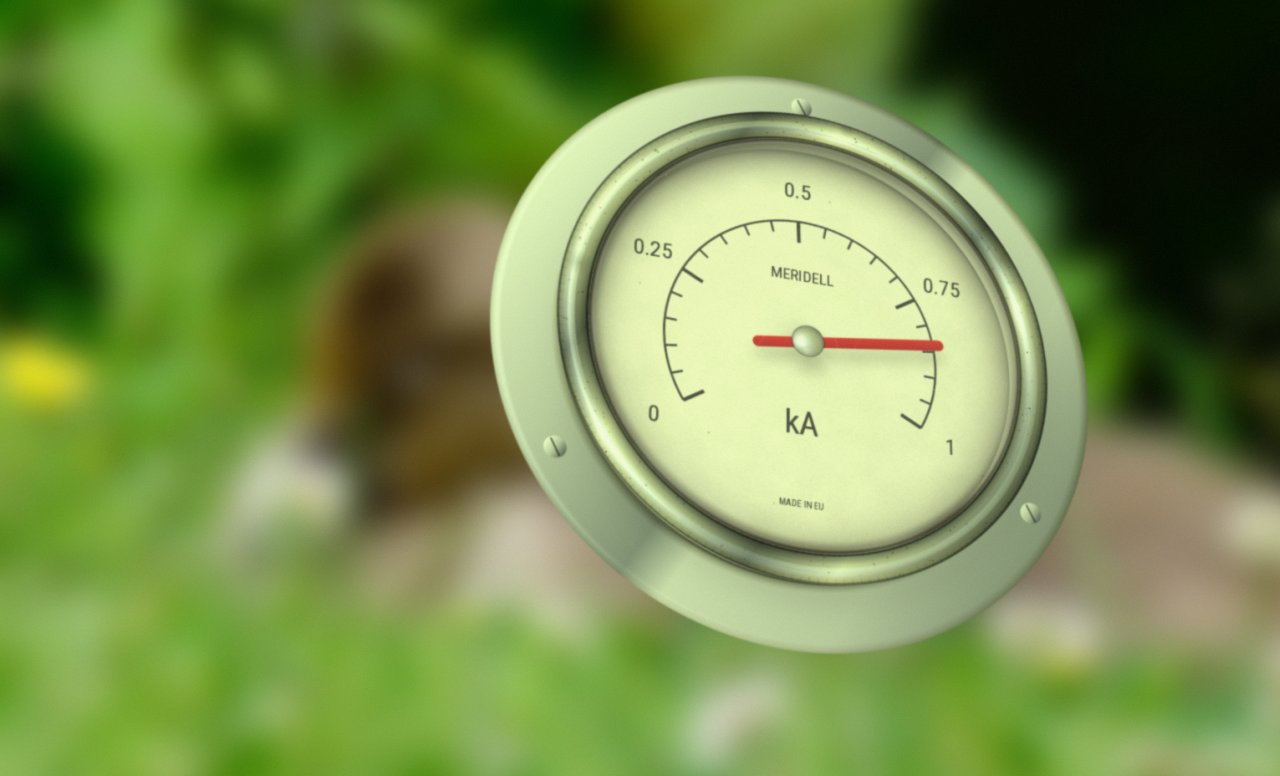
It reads 0.85; kA
